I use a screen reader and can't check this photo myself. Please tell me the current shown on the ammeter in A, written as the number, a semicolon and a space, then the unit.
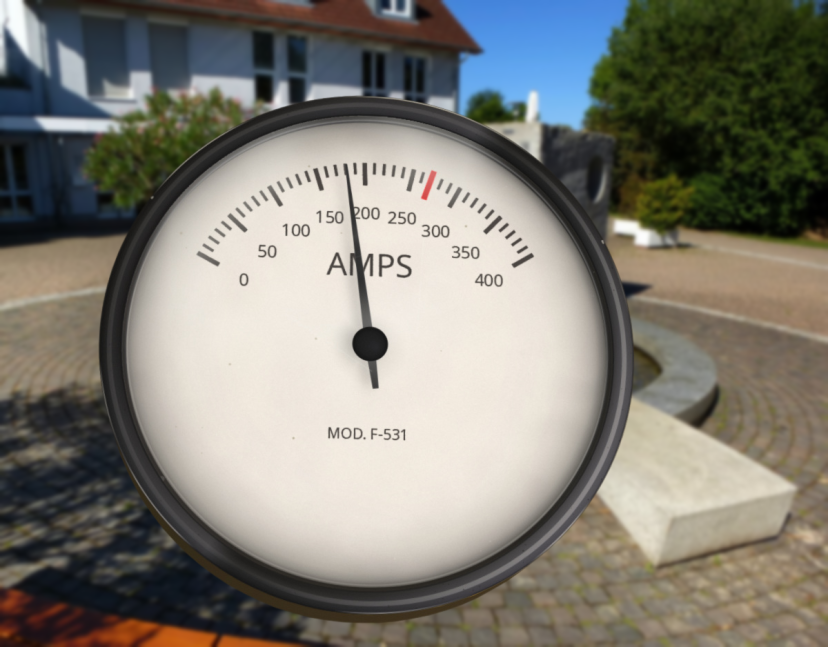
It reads 180; A
